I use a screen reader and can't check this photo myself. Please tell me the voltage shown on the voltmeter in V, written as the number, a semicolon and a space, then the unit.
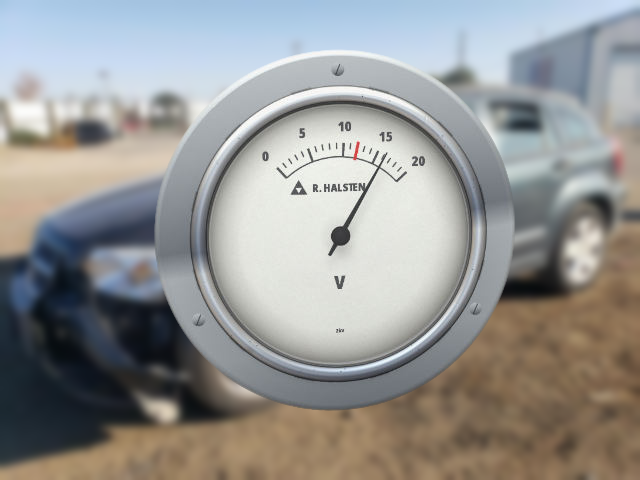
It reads 16; V
